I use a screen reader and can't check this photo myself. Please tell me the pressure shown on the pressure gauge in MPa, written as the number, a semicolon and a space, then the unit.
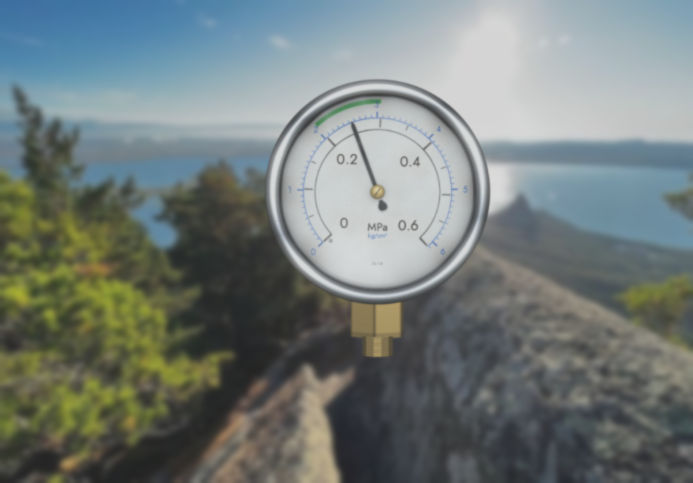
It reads 0.25; MPa
